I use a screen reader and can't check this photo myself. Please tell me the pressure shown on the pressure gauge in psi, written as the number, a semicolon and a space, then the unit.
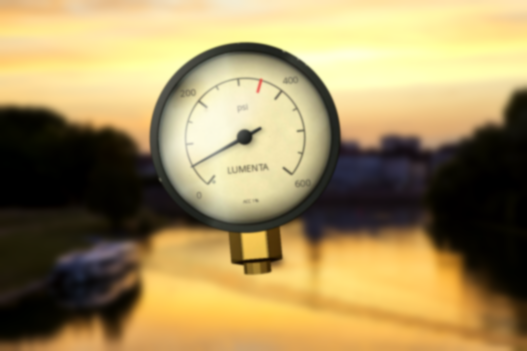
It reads 50; psi
